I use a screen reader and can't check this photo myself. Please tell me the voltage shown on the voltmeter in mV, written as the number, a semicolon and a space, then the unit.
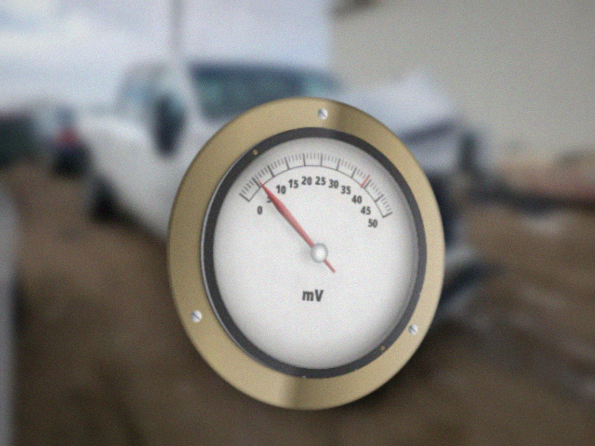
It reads 5; mV
